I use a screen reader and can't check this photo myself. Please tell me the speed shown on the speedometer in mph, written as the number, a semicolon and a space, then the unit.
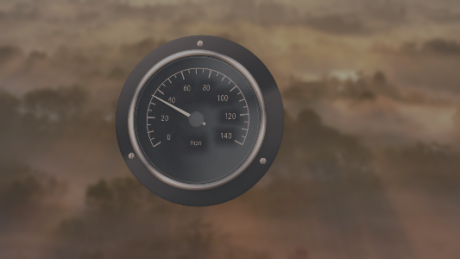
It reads 35; mph
